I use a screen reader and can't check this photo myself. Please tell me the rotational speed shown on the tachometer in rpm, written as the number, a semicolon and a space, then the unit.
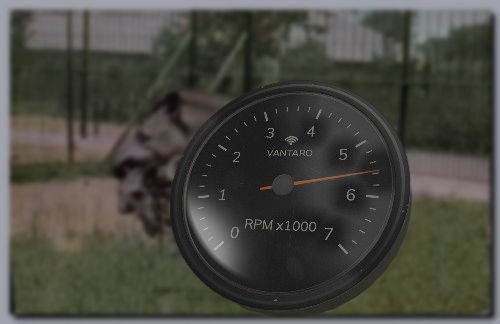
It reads 5600; rpm
